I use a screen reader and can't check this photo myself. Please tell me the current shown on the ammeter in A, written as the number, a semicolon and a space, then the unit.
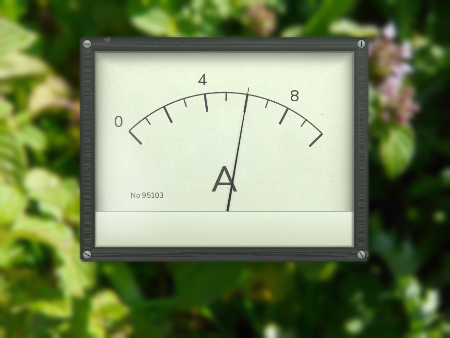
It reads 6; A
